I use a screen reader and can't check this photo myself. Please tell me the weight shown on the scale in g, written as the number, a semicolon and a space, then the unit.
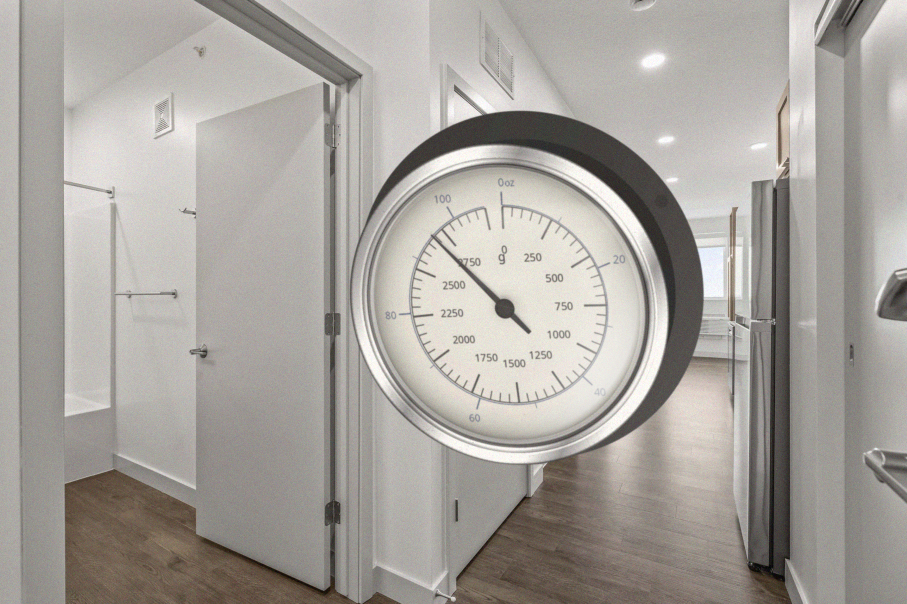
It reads 2700; g
